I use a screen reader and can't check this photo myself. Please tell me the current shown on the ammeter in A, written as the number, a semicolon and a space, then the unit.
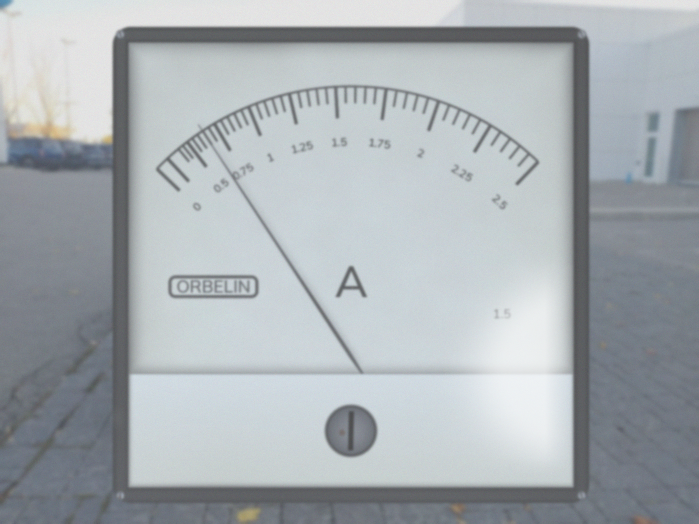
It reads 0.65; A
